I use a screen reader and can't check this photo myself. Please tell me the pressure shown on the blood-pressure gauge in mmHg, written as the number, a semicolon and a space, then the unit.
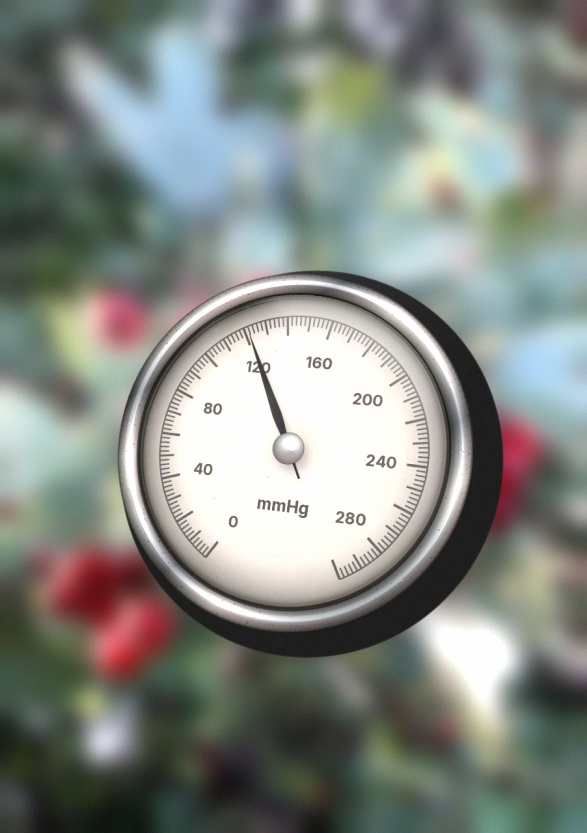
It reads 122; mmHg
